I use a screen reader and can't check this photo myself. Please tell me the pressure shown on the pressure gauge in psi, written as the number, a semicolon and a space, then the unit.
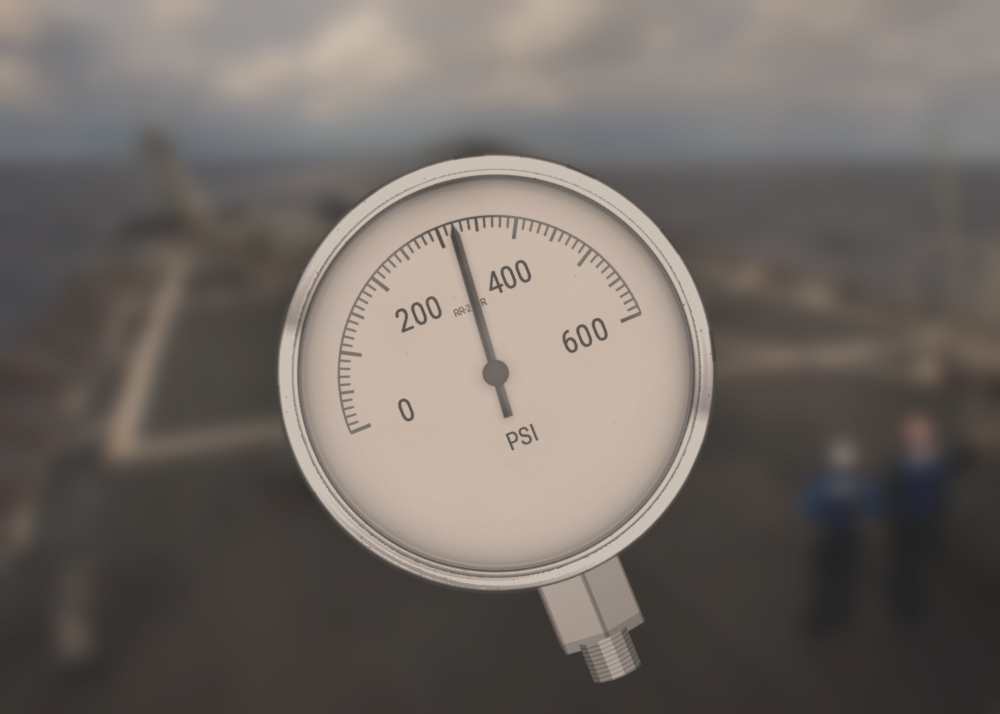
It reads 320; psi
